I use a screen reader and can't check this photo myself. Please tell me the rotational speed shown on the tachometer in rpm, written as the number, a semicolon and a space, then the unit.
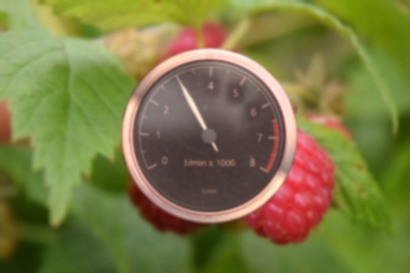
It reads 3000; rpm
